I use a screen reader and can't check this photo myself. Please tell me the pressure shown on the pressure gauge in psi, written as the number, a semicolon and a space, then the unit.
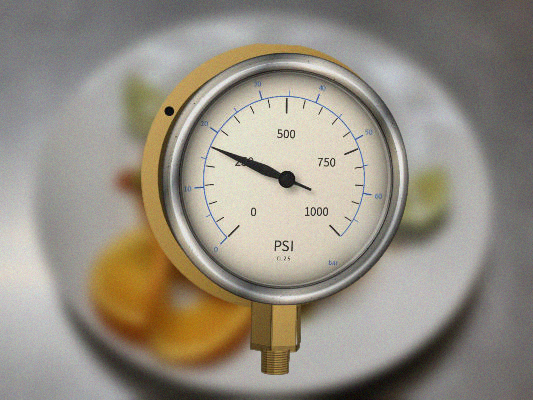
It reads 250; psi
